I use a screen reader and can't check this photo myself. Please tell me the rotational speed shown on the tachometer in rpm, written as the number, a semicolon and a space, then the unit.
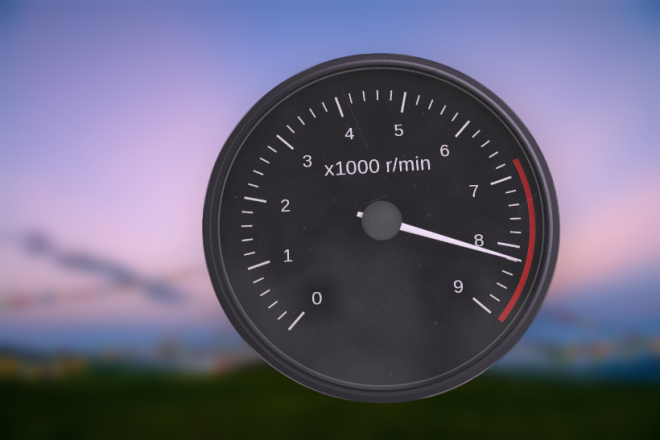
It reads 8200; rpm
